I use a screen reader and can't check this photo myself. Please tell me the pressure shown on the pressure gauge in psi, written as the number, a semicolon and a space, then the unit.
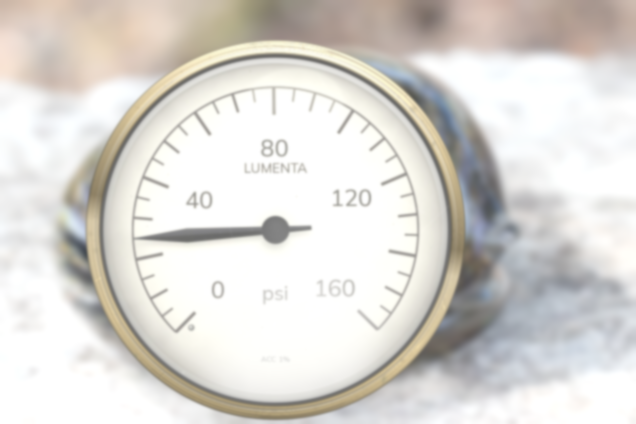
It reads 25; psi
